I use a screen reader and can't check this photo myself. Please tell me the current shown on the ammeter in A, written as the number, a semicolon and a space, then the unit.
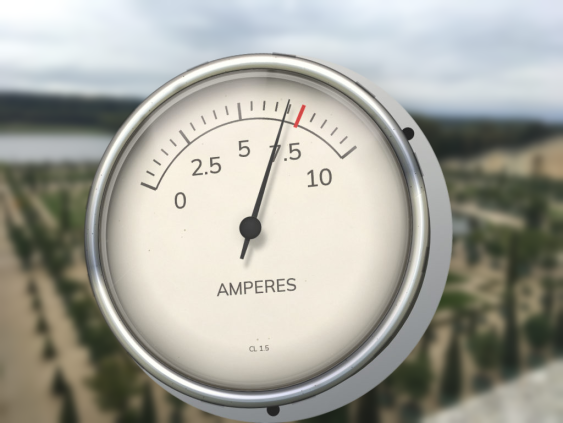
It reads 7; A
